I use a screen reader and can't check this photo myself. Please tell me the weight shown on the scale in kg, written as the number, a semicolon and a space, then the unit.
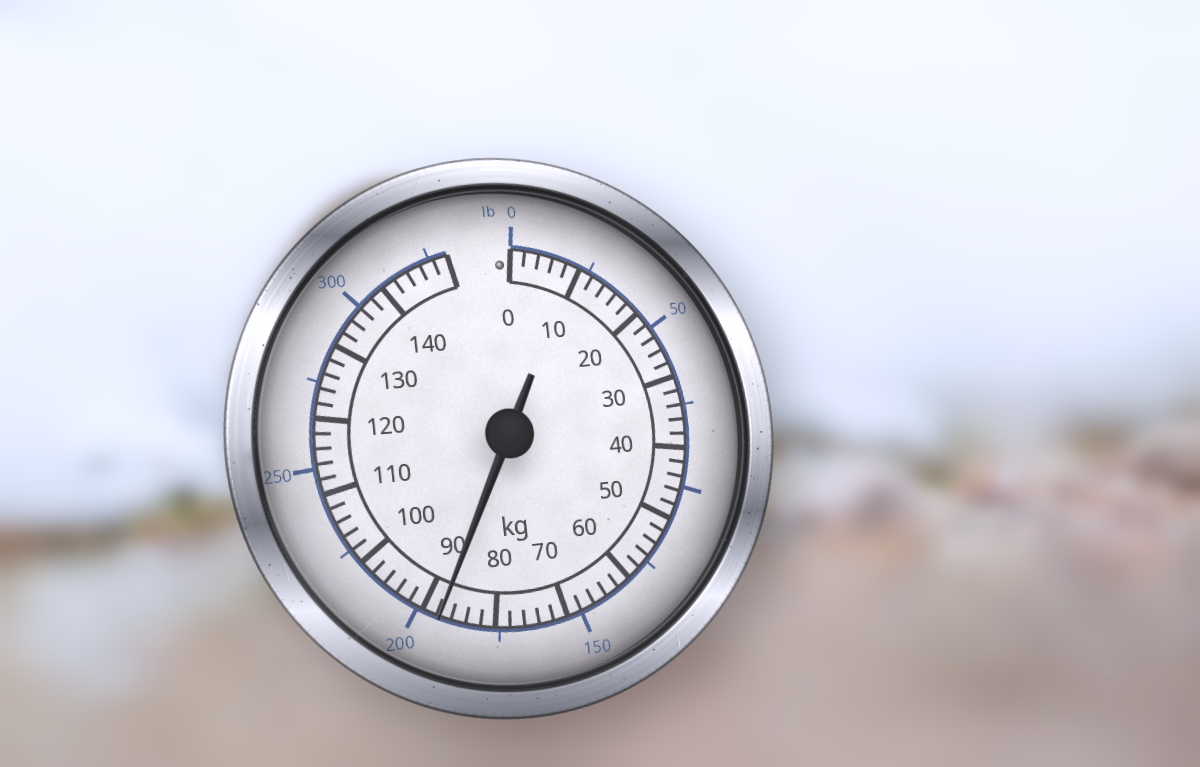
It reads 88; kg
